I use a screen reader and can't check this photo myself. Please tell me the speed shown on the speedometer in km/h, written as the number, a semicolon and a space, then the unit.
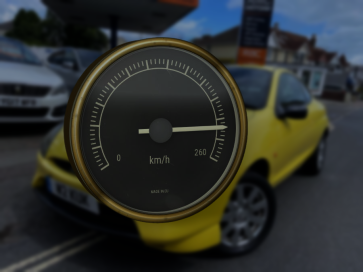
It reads 228; km/h
